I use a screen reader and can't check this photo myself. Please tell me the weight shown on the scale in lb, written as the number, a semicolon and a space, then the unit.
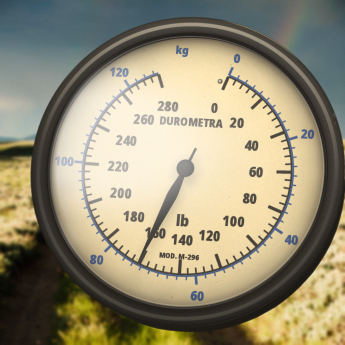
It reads 160; lb
